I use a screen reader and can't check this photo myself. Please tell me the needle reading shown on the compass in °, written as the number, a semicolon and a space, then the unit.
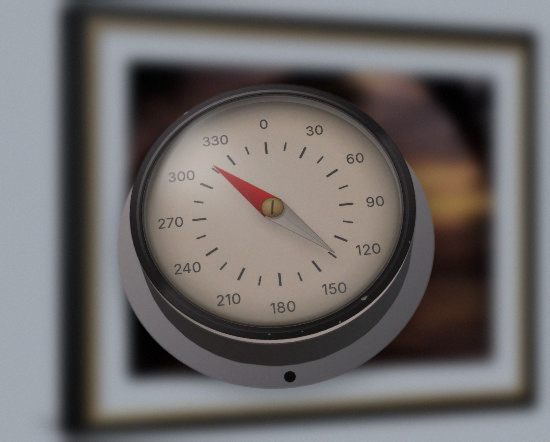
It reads 315; °
